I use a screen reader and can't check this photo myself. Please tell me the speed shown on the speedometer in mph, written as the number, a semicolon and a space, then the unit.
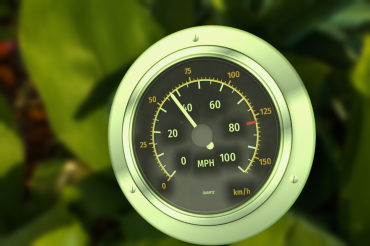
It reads 37.5; mph
